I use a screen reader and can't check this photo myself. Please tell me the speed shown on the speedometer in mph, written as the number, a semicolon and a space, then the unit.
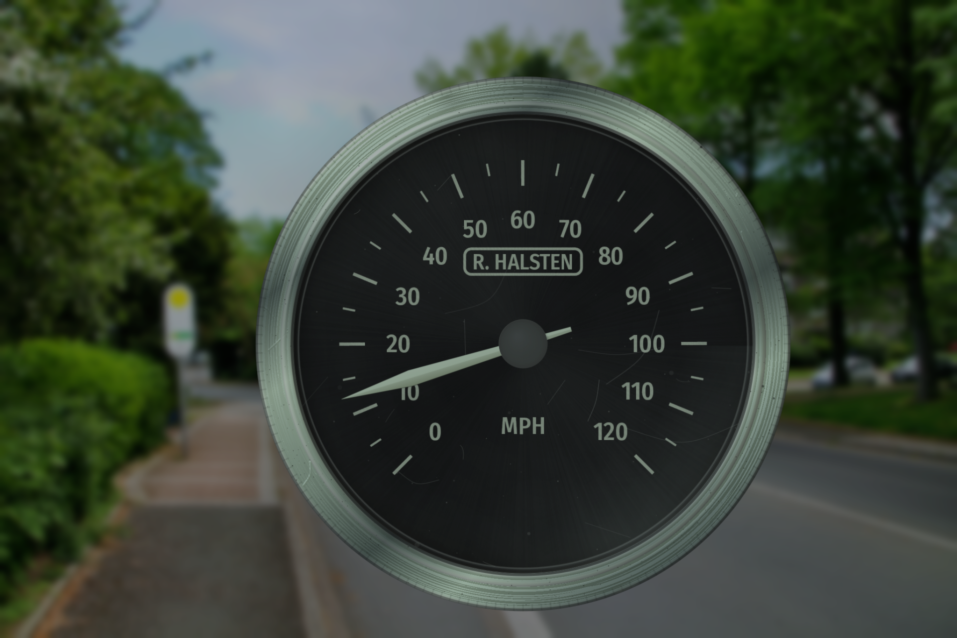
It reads 12.5; mph
